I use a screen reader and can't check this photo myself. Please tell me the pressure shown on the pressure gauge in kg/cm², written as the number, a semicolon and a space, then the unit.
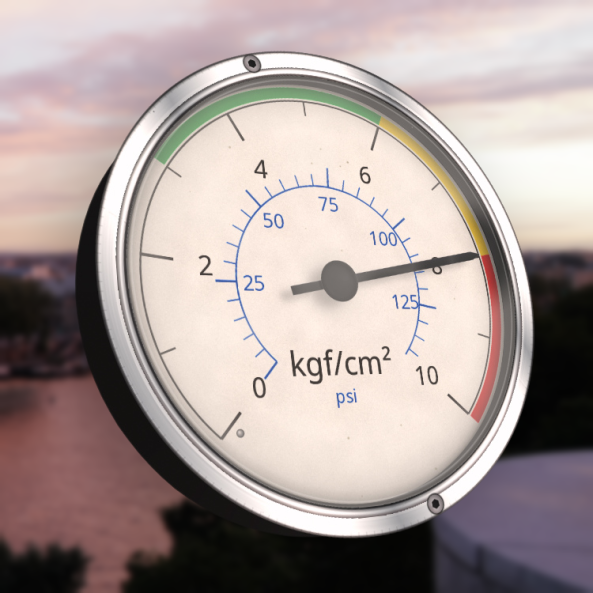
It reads 8; kg/cm²
